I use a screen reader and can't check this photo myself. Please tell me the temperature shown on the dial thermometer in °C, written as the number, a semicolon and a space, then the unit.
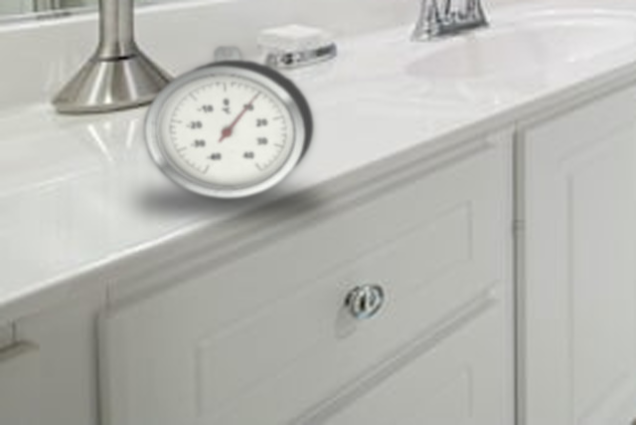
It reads 10; °C
